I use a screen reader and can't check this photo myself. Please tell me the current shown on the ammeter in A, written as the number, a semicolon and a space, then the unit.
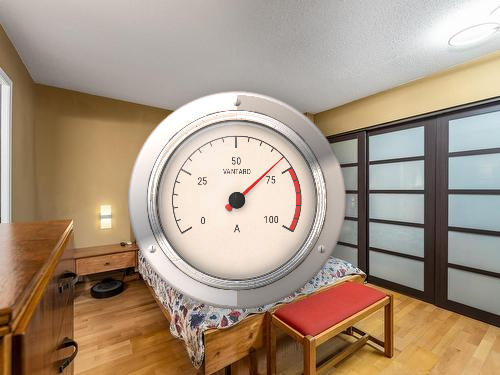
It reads 70; A
